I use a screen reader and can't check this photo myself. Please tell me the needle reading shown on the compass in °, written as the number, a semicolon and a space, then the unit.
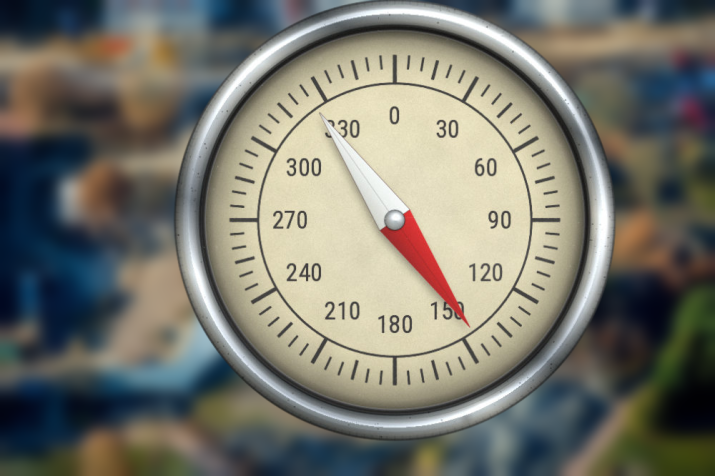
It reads 145; °
